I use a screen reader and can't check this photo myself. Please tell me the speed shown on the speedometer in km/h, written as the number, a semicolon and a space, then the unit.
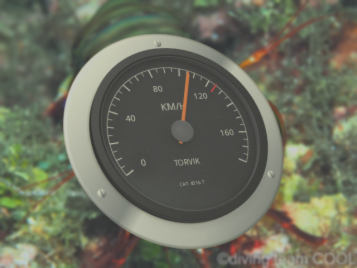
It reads 105; km/h
